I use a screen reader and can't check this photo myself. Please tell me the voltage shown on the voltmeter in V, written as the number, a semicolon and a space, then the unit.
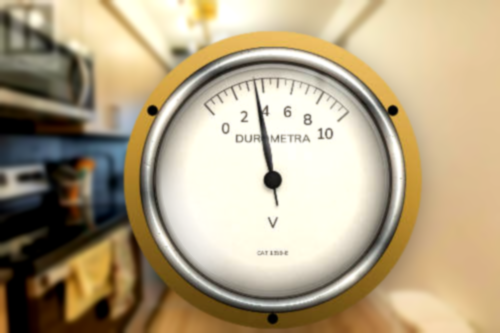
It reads 3.5; V
